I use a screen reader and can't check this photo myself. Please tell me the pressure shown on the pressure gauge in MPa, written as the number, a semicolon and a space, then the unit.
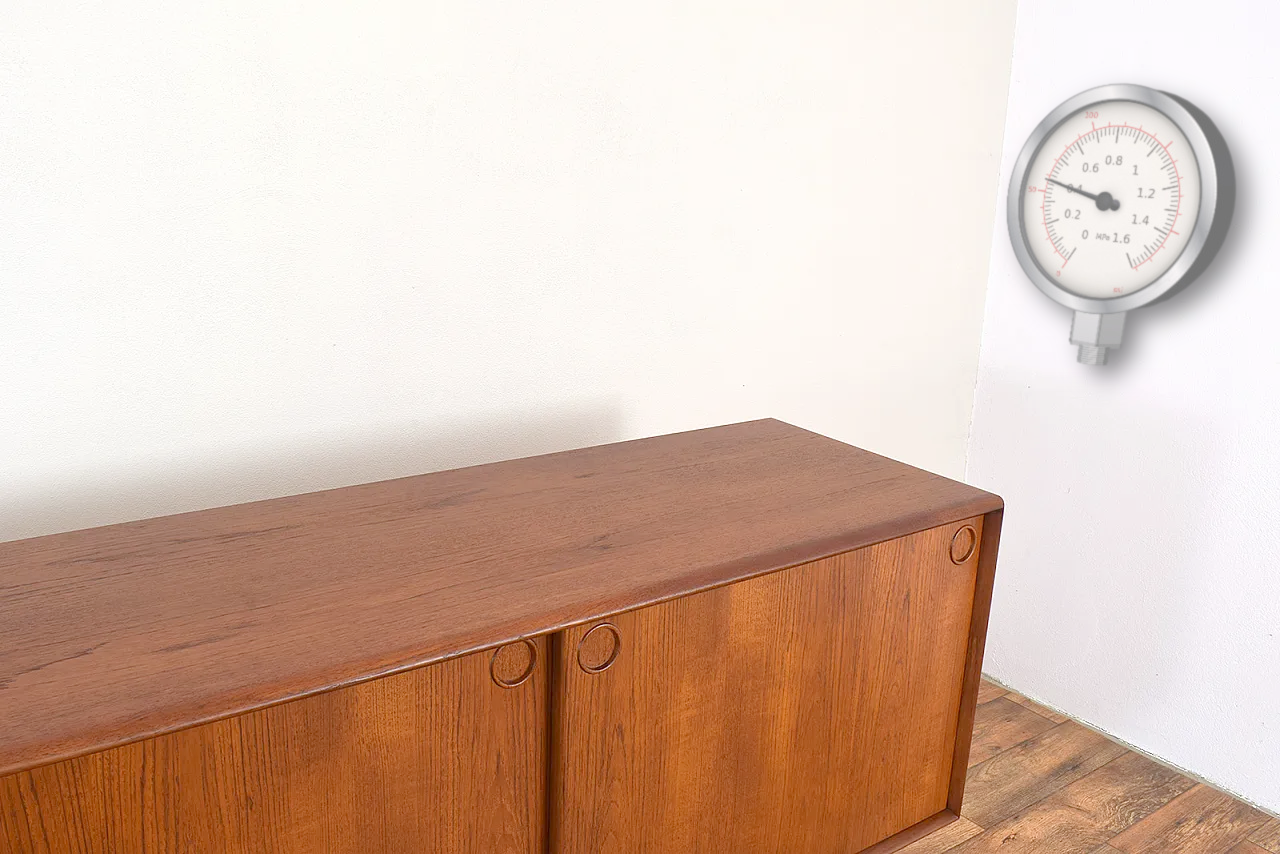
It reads 0.4; MPa
